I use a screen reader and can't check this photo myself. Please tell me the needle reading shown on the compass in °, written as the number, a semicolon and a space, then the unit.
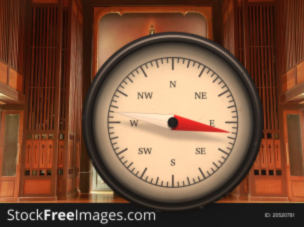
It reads 100; °
